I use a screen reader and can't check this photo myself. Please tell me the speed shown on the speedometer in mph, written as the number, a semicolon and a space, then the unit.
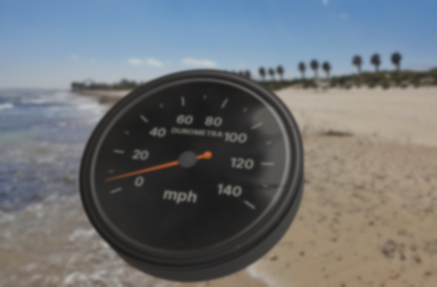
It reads 5; mph
